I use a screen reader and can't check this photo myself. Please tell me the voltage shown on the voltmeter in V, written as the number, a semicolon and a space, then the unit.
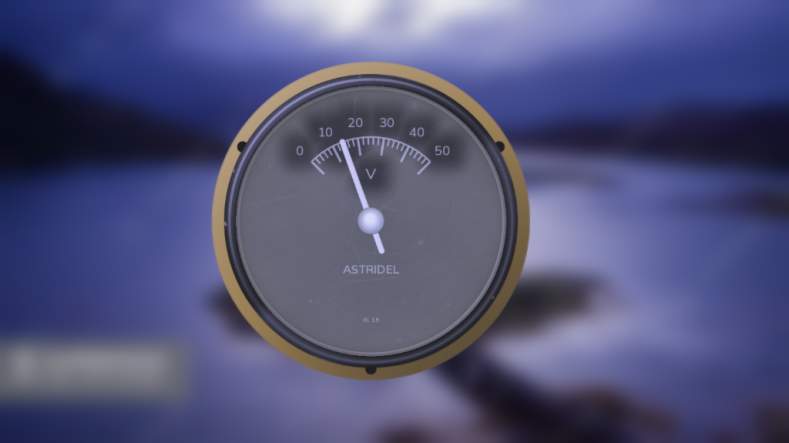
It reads 14; V
